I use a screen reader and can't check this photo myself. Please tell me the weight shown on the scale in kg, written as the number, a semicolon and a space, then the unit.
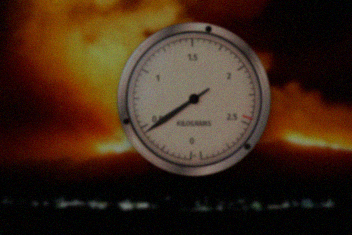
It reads 0.45; kg
